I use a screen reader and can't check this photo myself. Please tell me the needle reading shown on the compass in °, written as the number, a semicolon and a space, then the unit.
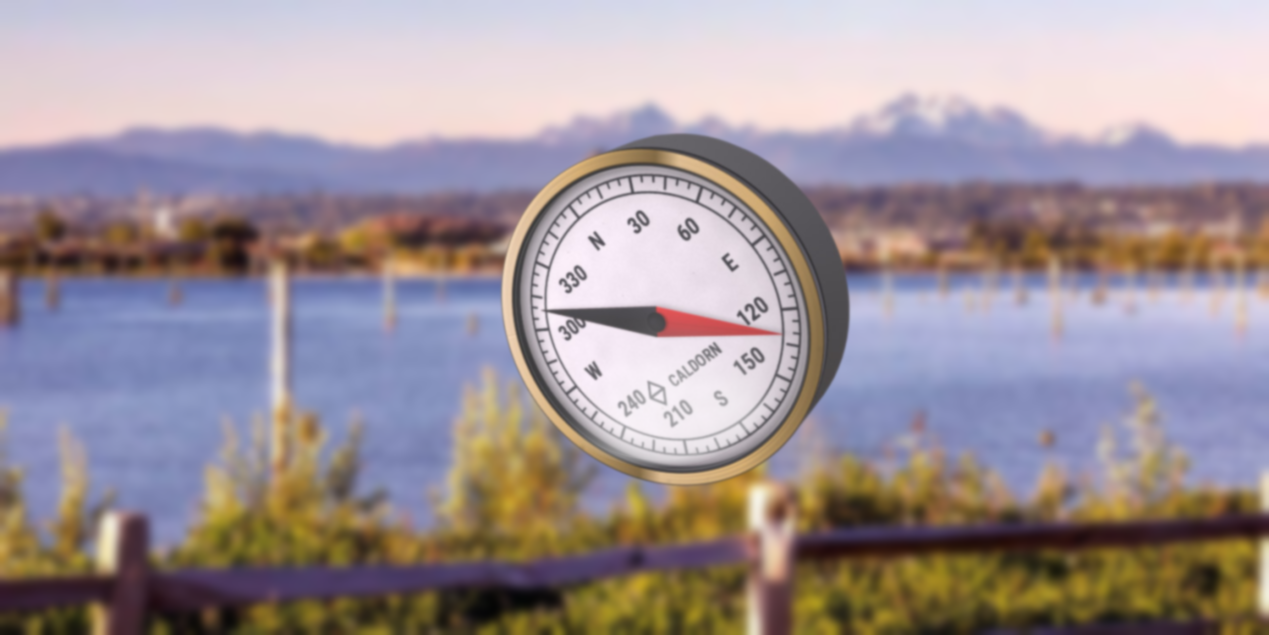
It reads 130; °
